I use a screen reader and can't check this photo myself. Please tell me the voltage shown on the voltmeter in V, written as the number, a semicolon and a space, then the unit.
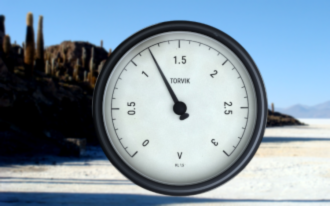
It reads 1.2; V
